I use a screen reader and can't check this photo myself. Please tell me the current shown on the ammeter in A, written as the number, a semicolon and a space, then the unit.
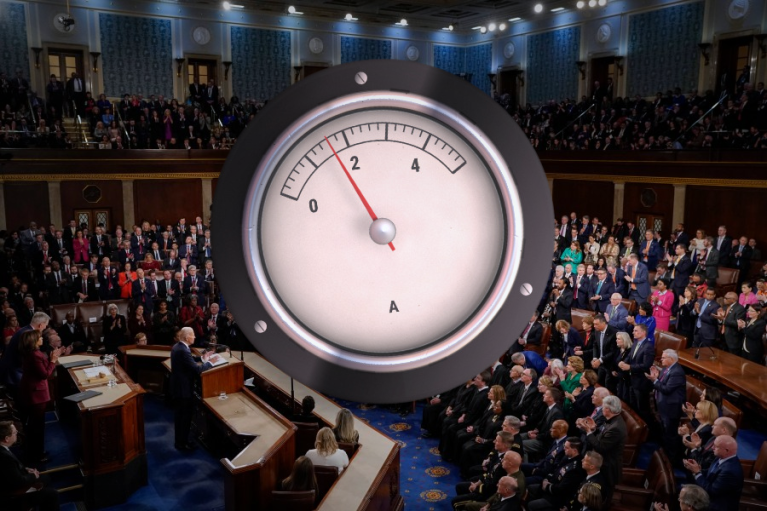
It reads 1.6; A
